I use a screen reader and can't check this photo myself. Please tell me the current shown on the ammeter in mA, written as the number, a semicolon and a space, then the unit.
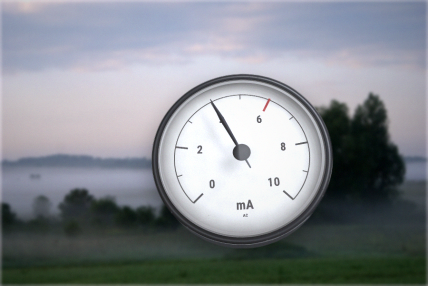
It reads 4; mA
